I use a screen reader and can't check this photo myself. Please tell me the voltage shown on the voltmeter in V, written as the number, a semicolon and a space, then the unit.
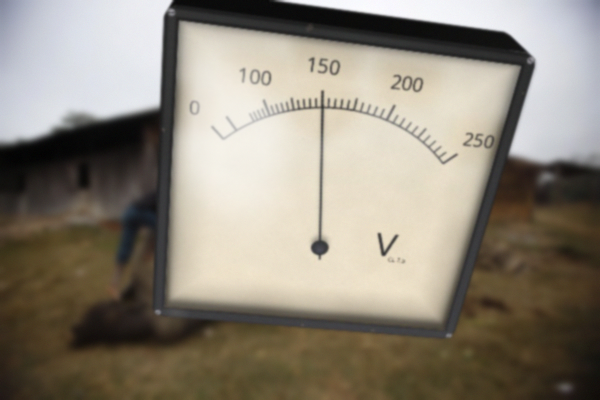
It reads 150; V
